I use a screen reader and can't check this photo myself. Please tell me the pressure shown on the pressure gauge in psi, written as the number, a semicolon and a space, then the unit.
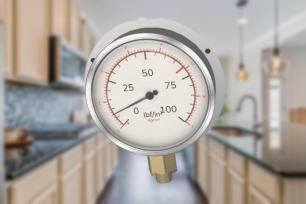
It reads 7.5; psi
